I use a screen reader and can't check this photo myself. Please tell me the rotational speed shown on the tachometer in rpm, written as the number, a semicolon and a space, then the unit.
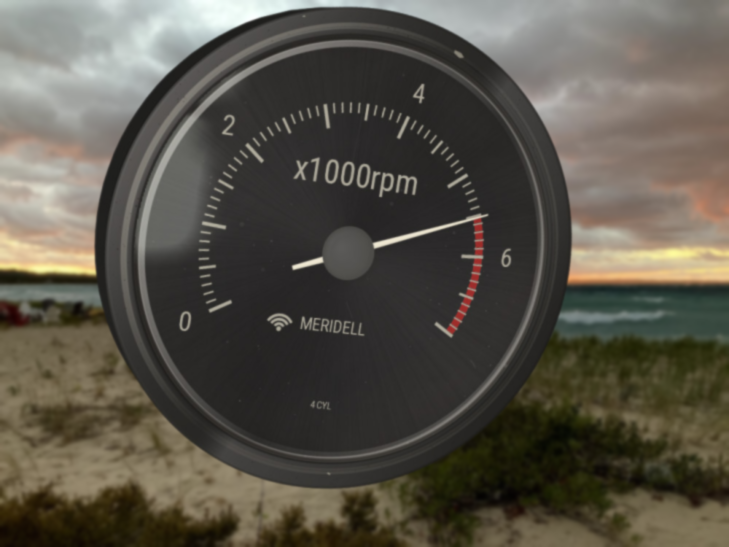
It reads 5500; rpm
